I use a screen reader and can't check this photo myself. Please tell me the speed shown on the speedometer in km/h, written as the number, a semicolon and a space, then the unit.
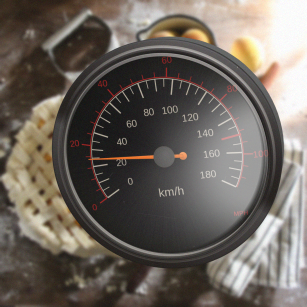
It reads 25; km/h
